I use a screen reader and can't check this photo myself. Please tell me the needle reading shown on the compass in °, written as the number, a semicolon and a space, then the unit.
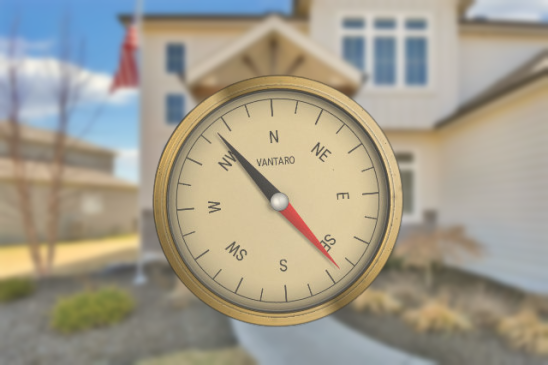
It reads 142.5; °
